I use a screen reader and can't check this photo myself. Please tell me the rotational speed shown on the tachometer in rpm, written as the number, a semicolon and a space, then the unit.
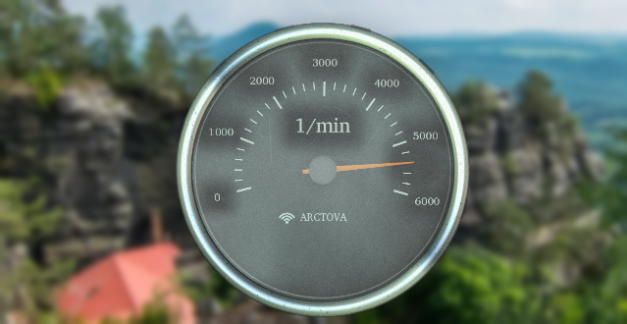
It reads 5400; rpm
